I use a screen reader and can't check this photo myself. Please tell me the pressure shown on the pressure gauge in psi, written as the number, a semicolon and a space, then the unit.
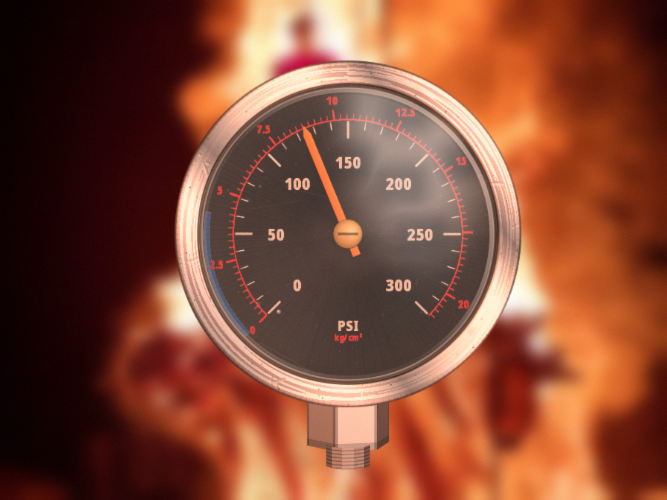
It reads 125; psi
